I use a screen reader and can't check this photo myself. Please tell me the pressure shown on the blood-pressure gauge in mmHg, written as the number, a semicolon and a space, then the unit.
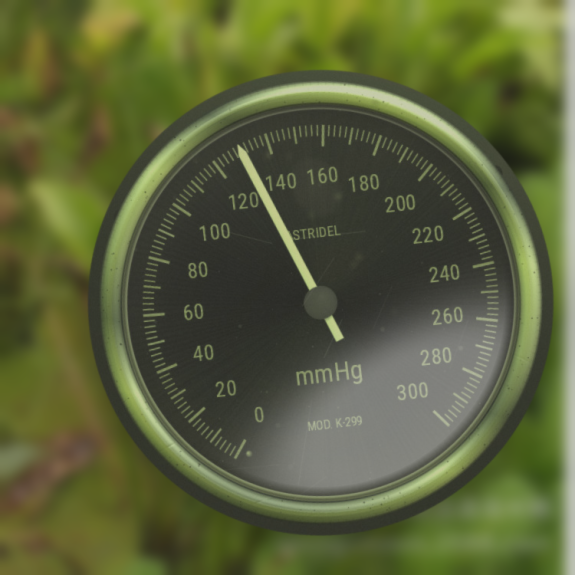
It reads 130; mmHg
